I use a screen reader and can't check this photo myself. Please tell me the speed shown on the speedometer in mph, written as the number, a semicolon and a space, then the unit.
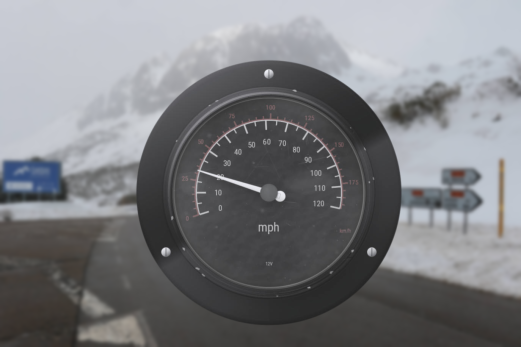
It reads 20; mph
